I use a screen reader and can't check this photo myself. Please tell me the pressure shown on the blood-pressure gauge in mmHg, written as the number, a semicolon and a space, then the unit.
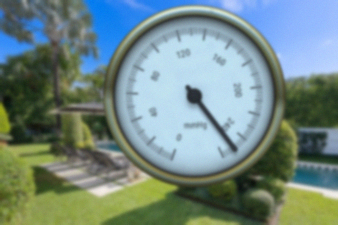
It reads 250; mmHg
